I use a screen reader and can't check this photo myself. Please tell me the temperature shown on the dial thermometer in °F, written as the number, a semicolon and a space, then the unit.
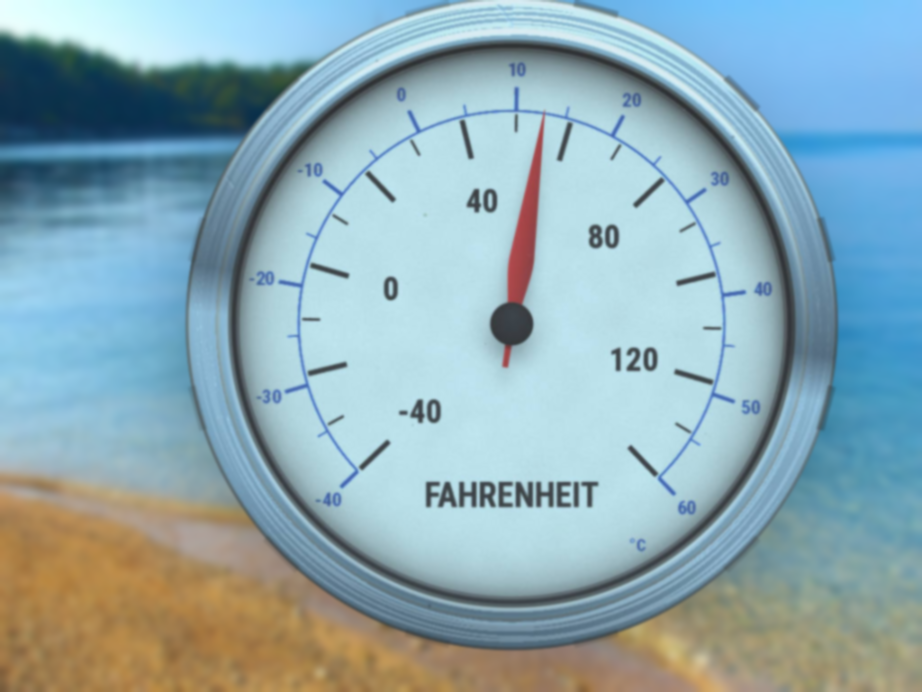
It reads 55; °F
